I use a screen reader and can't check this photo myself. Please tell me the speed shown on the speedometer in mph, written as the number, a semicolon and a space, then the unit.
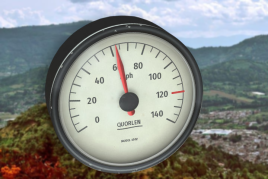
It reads 62.5; mph
